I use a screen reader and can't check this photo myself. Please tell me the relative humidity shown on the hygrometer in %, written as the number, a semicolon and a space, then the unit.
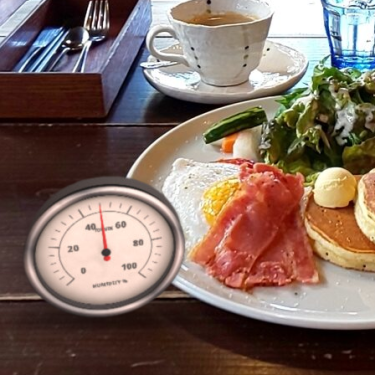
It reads 48; %
